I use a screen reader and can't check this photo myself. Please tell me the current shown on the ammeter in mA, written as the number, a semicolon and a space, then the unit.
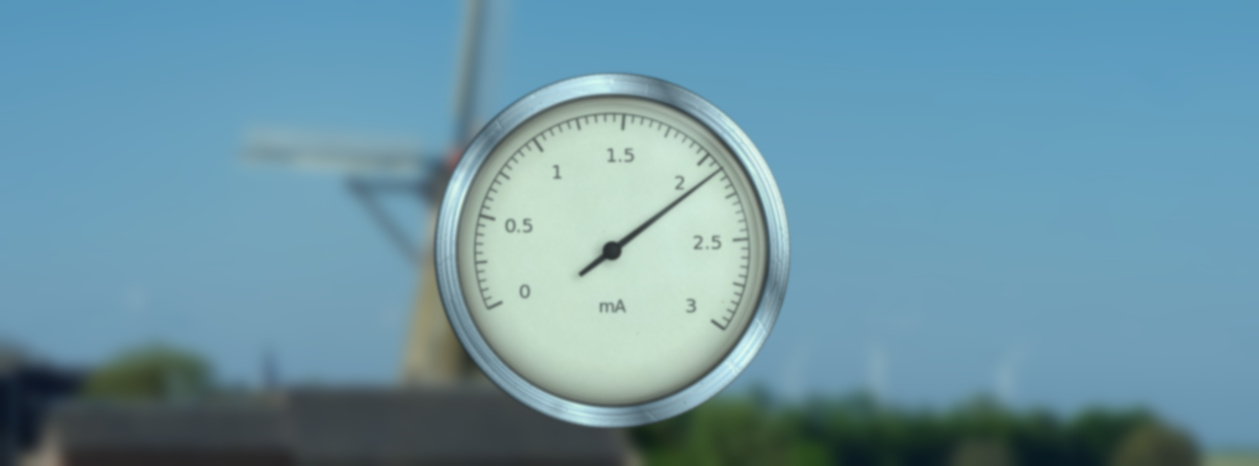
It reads 2.1; mA
